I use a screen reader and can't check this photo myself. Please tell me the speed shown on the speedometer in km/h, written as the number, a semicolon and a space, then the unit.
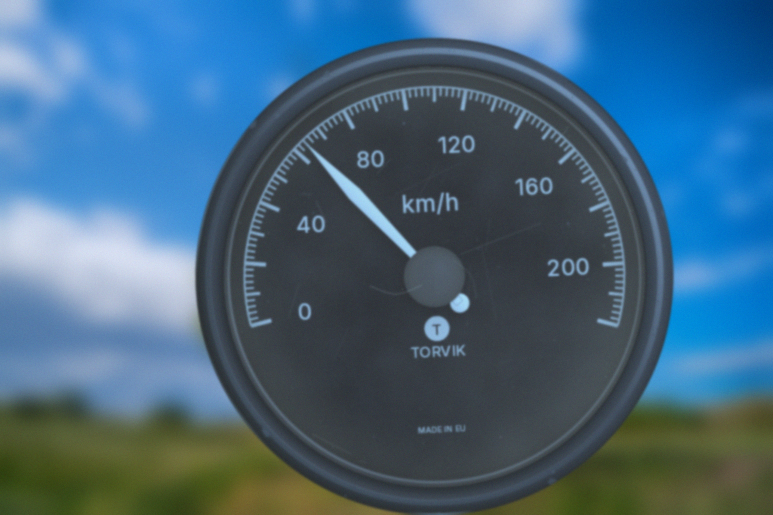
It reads 64; km/h
